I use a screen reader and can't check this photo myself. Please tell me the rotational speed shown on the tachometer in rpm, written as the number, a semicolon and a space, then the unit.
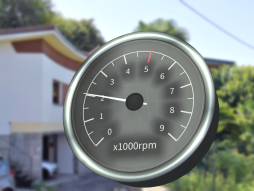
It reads 2000; rpm
